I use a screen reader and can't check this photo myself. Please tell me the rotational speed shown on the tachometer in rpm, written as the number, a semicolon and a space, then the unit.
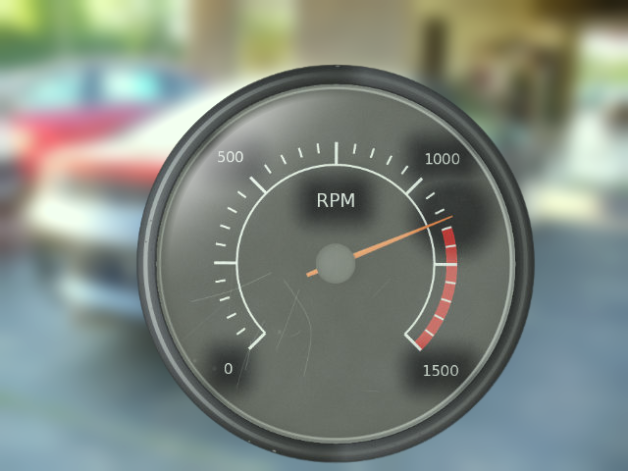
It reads 1125; rpm
